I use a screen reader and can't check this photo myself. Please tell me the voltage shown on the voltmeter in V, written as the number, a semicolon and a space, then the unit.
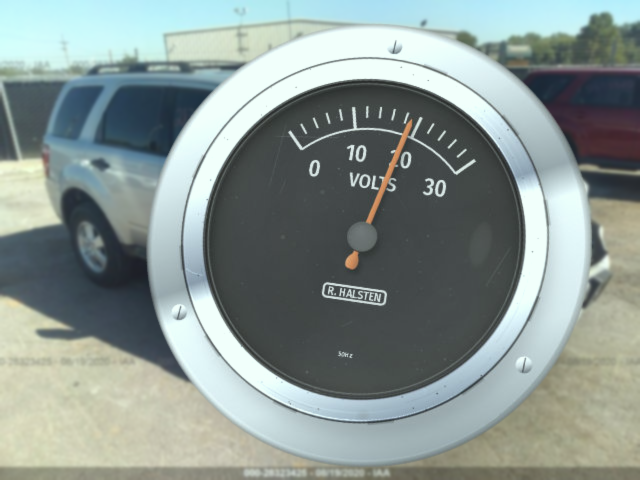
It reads 19; V
